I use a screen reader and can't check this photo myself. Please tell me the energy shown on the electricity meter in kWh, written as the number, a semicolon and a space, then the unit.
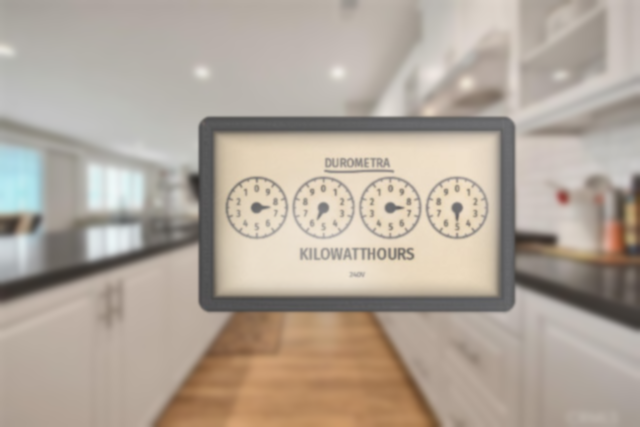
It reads 7575; kWh
